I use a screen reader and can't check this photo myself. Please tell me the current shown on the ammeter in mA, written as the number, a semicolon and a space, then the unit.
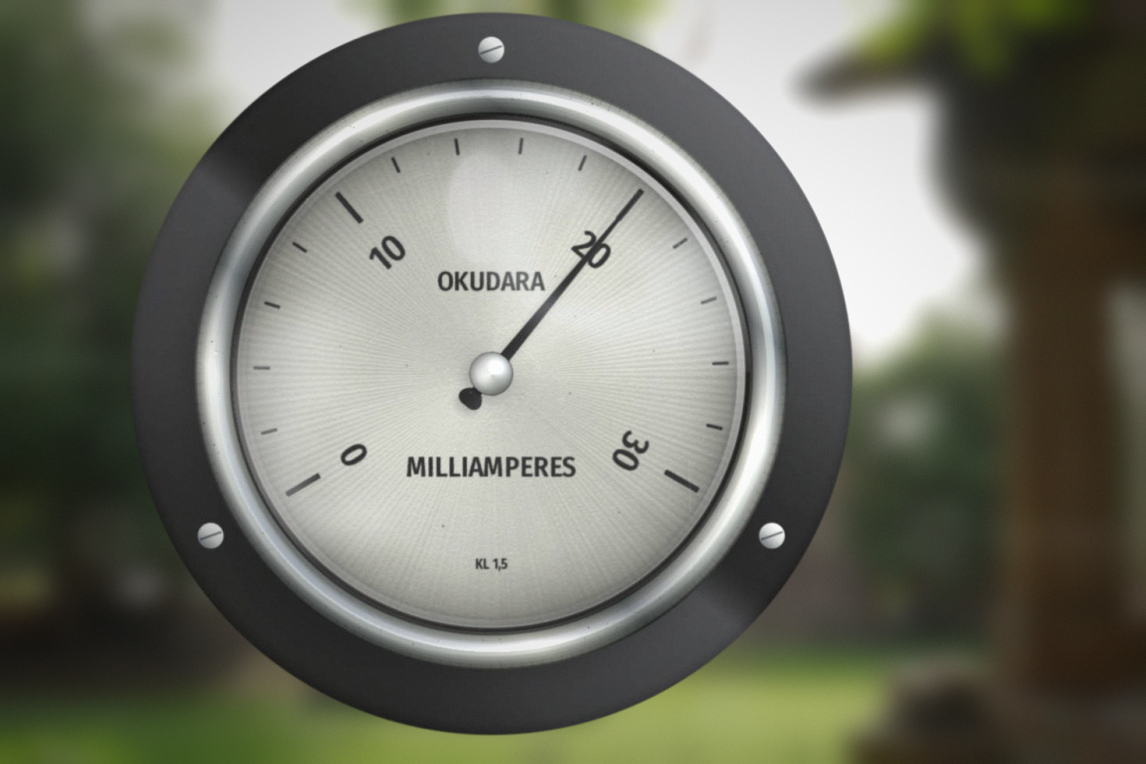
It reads 20; mA
